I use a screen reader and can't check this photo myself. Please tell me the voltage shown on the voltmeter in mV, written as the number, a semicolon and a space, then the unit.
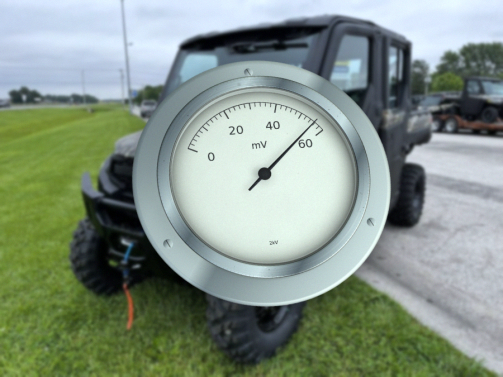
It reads 56; mV
